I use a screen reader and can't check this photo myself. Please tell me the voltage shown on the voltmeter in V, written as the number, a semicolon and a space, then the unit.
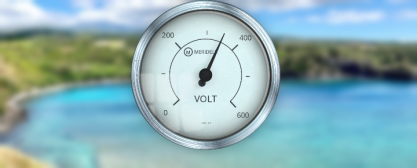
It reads 350; V
